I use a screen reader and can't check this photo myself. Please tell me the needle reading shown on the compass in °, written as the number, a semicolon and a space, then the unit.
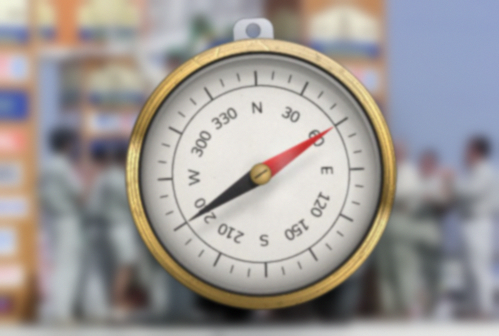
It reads 60; °
